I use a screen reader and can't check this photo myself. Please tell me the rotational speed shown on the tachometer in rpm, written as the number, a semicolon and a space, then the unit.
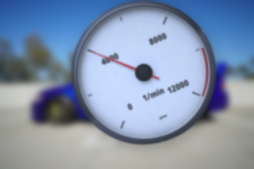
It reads 4000; rpm
